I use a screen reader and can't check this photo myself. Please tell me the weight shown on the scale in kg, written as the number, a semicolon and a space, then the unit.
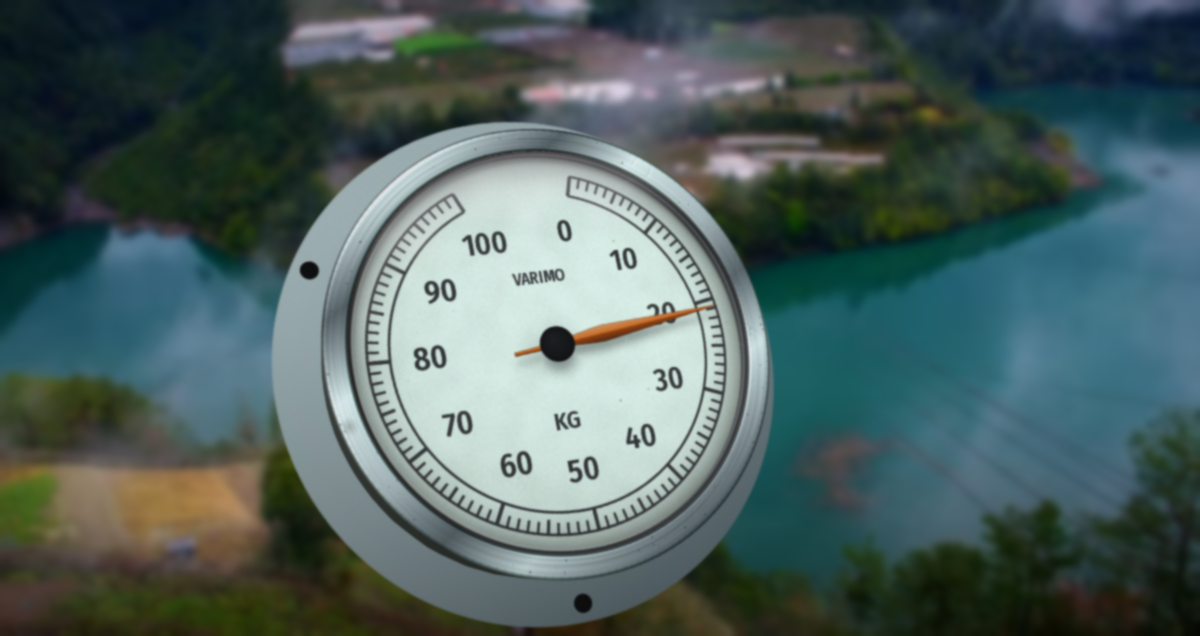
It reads 21; kg
